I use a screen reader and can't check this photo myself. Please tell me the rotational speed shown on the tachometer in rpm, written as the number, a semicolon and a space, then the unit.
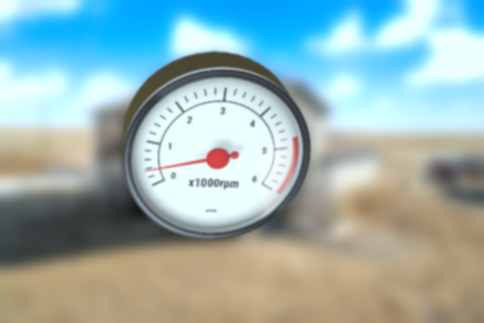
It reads 400; rpm
